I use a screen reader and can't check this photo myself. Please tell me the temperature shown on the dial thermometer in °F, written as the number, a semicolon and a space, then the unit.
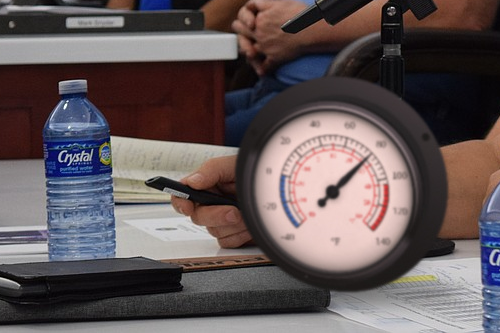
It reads 80; °F
